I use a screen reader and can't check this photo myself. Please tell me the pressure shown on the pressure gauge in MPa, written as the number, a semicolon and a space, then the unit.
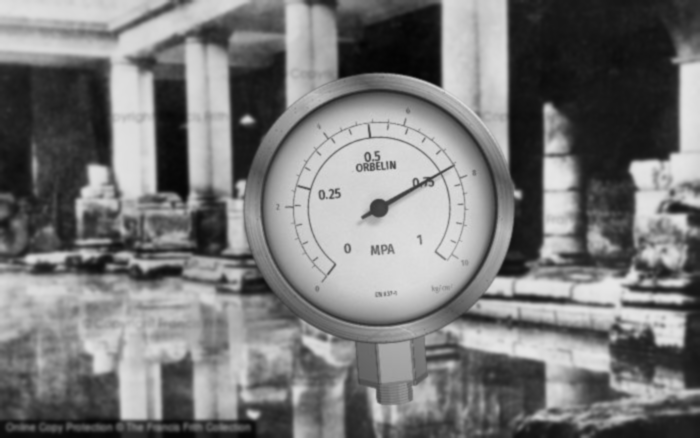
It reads 0.75; MPa
